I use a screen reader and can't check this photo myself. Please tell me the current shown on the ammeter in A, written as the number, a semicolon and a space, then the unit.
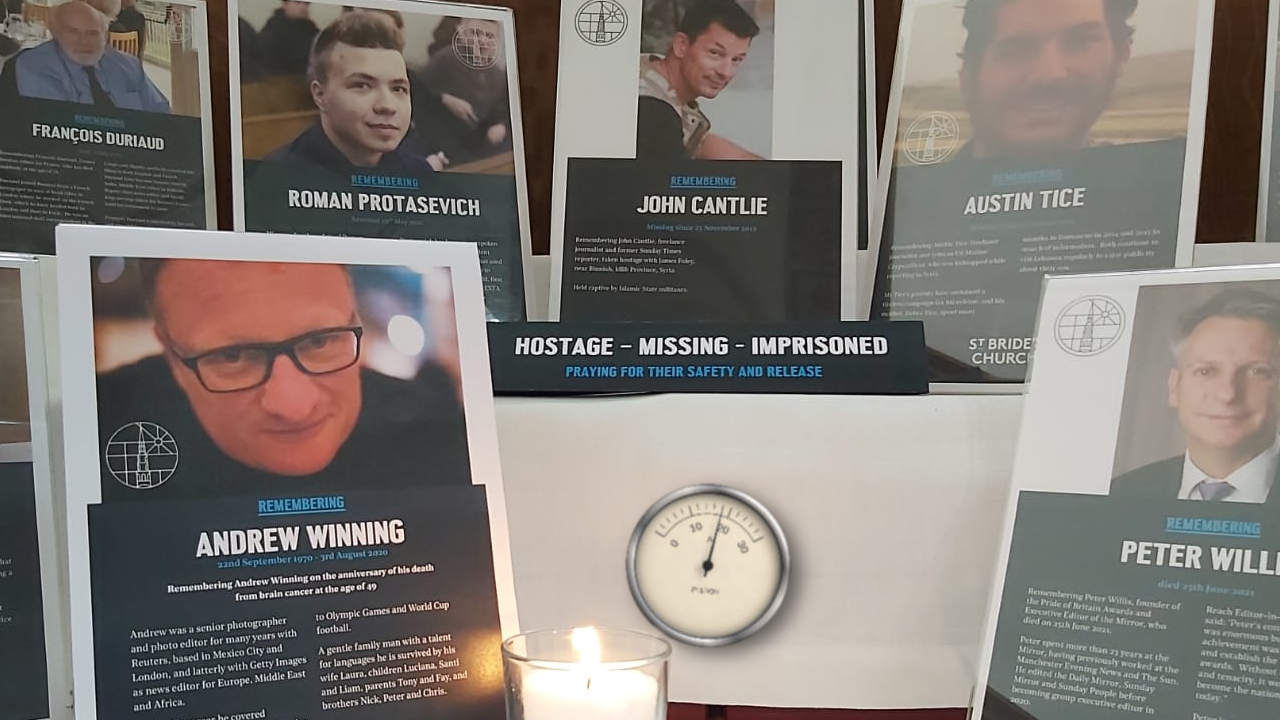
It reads 18; A
